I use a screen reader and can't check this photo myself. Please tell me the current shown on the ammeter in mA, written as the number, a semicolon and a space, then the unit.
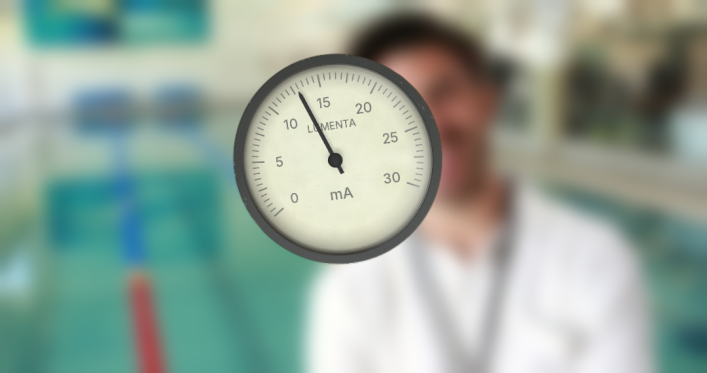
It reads 13; mA
